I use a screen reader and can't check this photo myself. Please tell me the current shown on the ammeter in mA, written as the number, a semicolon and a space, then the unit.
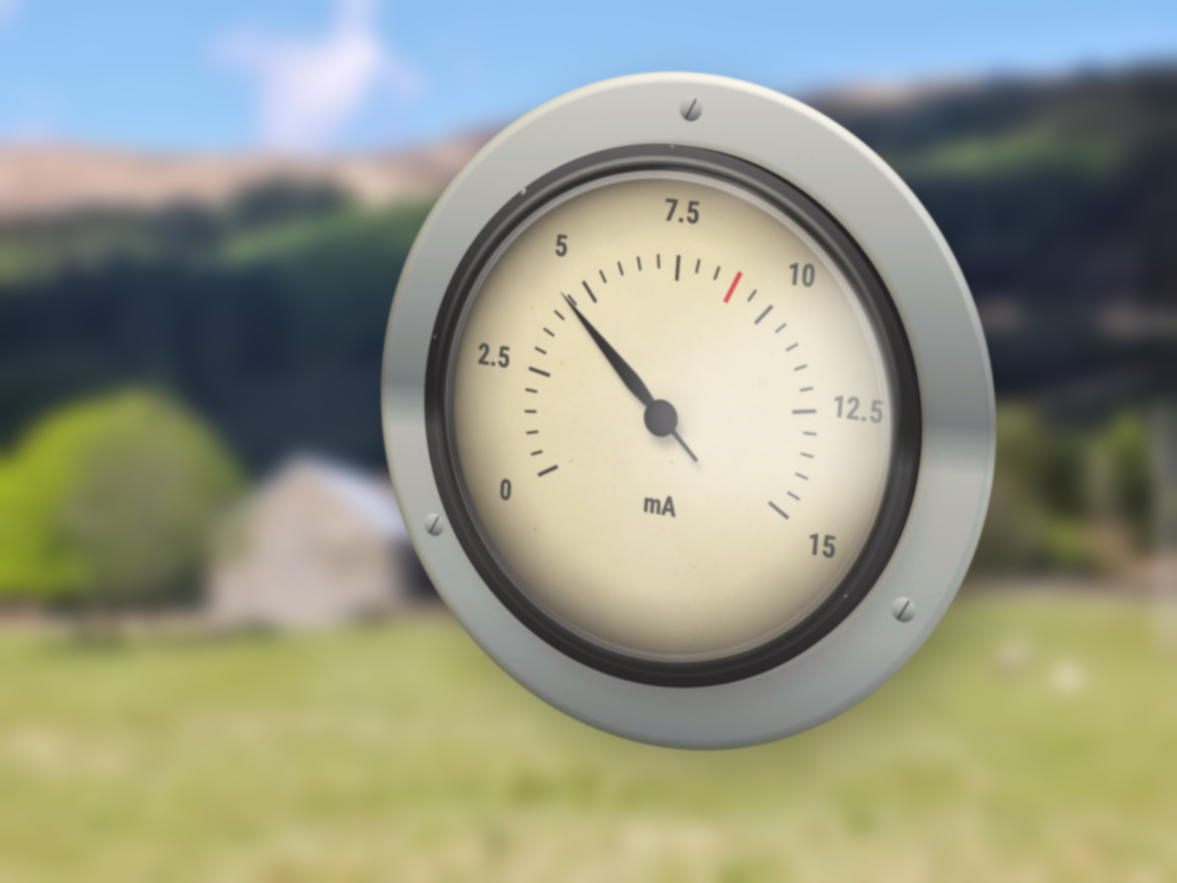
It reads 4.5; mA
